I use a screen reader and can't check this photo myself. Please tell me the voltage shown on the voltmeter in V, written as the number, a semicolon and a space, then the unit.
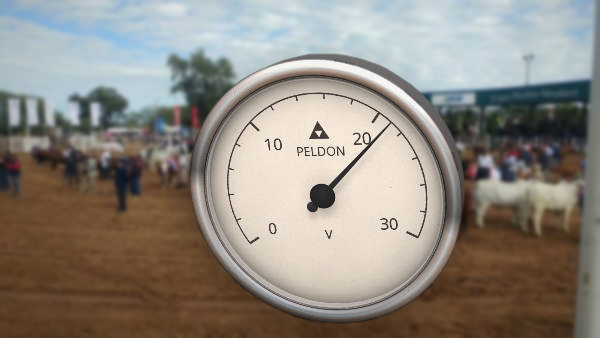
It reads 21; V
